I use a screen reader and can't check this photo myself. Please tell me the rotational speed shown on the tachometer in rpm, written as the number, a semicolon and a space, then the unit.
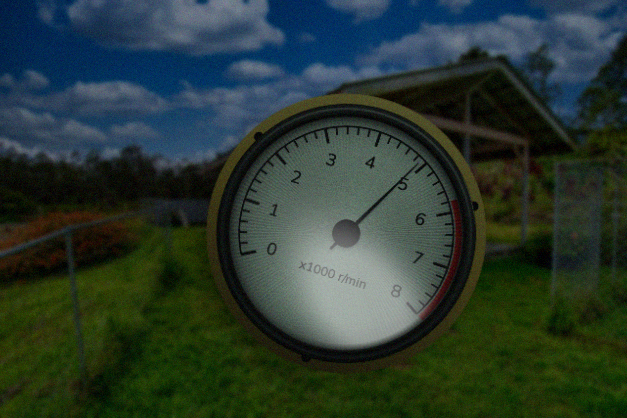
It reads 4900; rpm
